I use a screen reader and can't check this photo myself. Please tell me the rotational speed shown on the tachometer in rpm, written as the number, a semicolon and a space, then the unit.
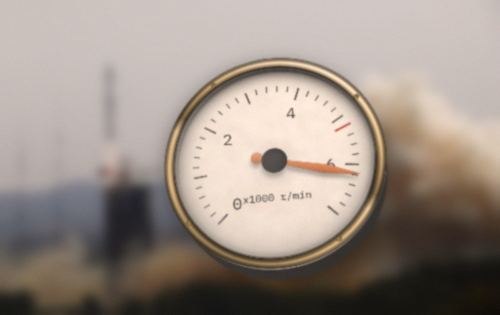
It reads 6200; rpm
